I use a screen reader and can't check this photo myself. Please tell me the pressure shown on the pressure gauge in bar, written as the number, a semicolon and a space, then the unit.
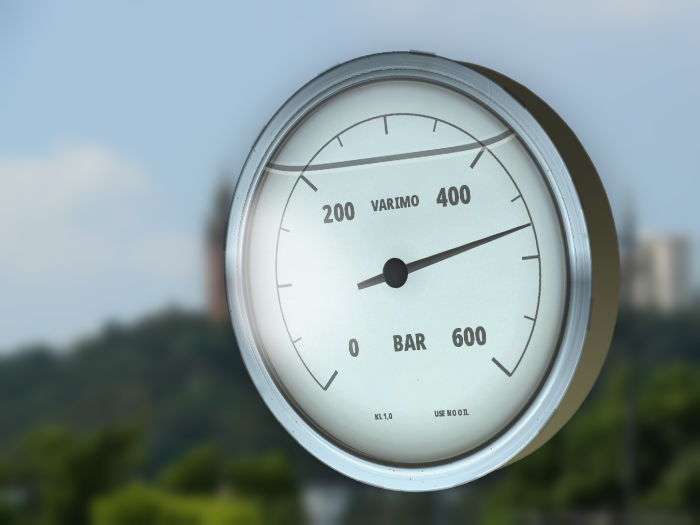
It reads 475; bar
